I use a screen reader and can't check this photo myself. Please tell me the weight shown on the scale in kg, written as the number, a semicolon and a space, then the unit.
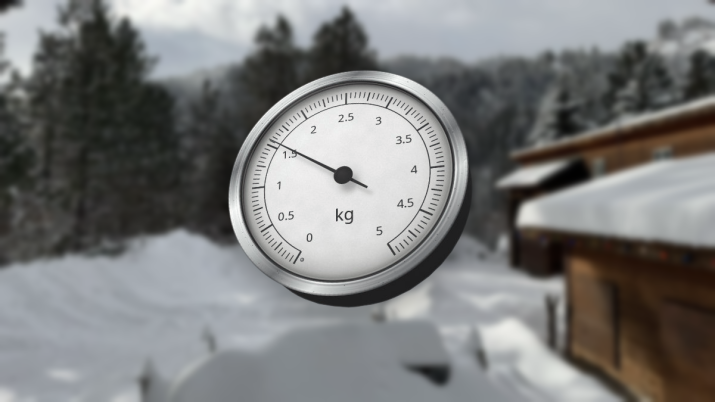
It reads 1.55; kg
